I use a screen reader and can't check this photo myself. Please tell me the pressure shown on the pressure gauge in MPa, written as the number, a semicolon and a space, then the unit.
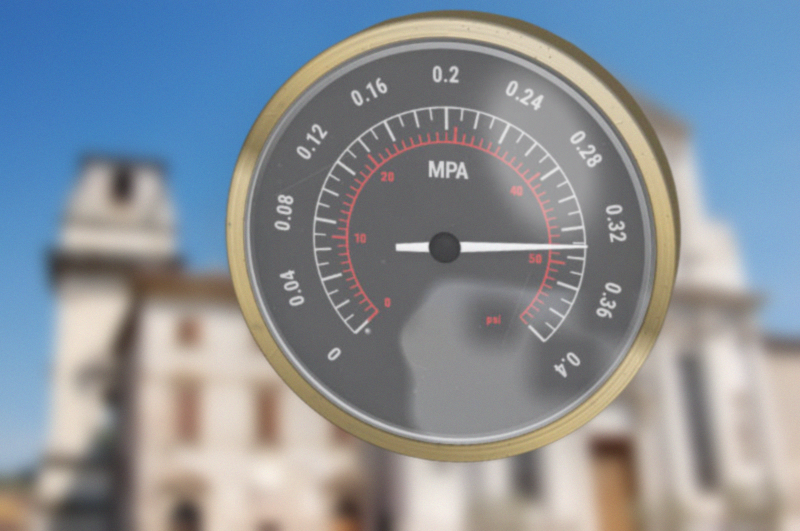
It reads 0.33; MPa
